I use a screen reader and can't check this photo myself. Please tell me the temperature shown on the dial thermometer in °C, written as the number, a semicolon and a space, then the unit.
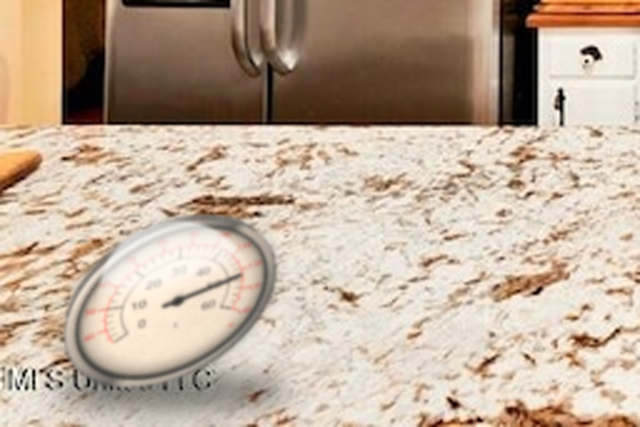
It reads 50; °C
